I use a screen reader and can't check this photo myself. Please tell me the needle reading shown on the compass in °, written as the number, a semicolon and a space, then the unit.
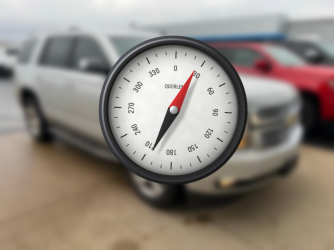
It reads 25; °
